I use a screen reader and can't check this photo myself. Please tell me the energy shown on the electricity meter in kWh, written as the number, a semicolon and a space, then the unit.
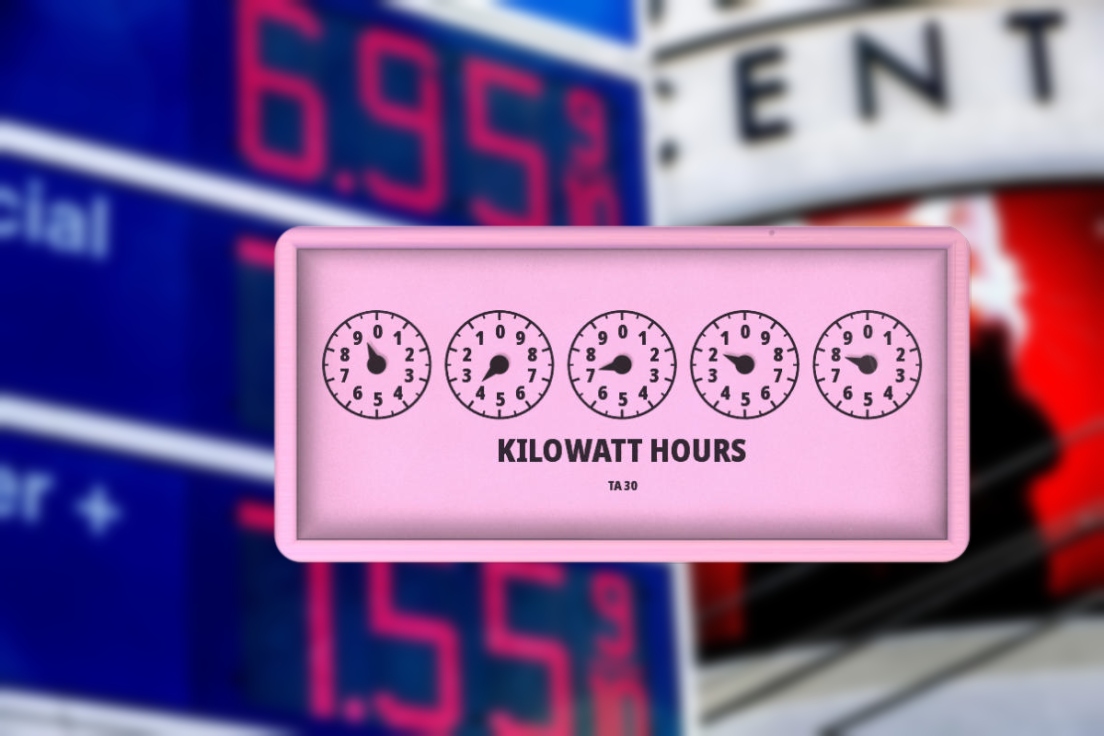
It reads 93718; kWh
